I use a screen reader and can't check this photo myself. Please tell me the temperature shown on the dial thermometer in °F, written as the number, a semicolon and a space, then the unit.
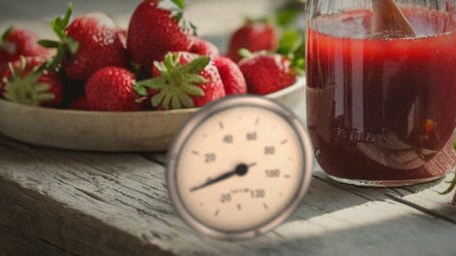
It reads 0; °F
